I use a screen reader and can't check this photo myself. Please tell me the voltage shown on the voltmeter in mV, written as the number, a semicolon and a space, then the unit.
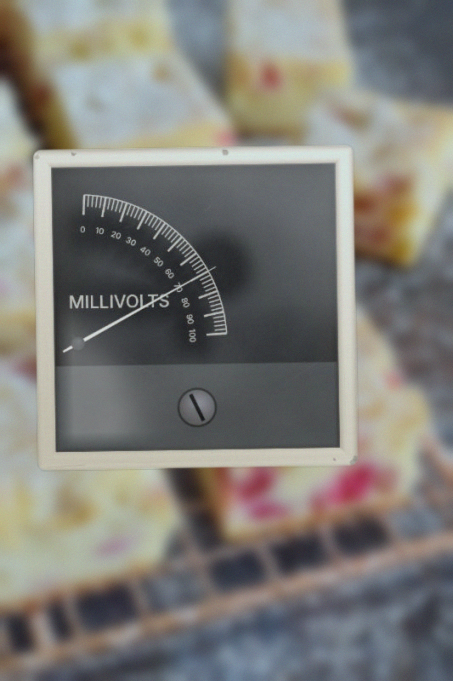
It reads 70; mV
